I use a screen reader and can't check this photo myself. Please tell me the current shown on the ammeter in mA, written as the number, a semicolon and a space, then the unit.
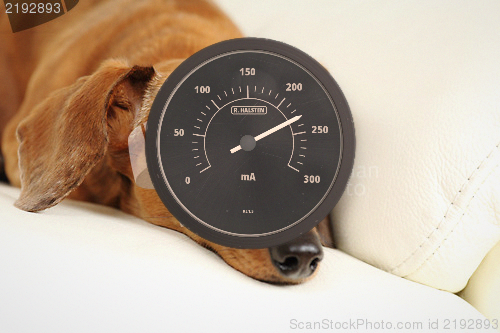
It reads 230; mA
